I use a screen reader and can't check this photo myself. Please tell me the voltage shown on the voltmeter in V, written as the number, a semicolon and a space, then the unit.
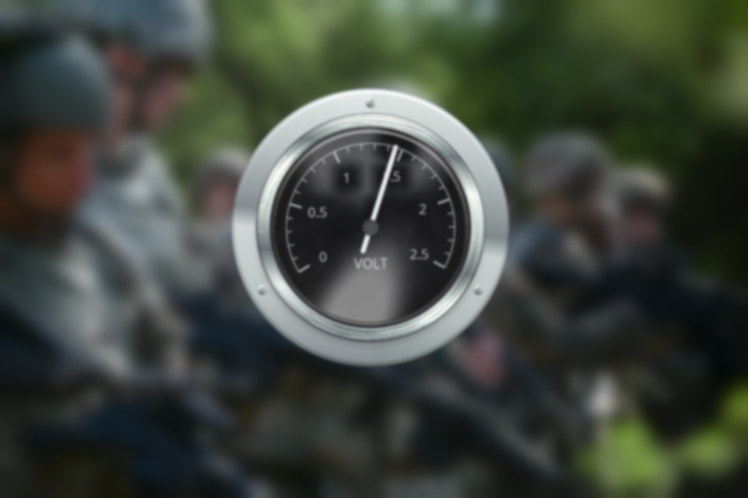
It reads 1.45; V
